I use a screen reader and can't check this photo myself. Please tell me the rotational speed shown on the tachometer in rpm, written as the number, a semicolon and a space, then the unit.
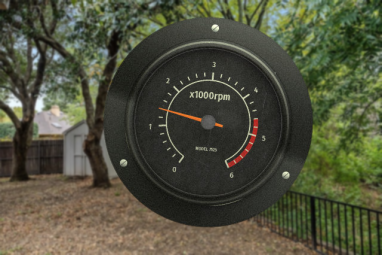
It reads 1400; rpm
